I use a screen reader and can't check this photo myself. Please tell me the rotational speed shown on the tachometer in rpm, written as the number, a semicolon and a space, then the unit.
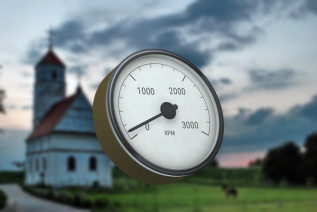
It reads 100; rpm
